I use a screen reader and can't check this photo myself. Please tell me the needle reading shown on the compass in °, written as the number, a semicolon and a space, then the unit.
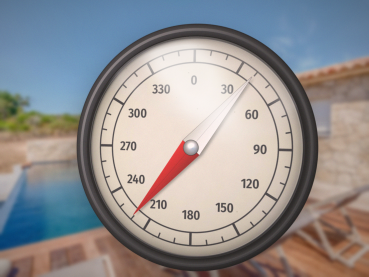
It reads 220; °
